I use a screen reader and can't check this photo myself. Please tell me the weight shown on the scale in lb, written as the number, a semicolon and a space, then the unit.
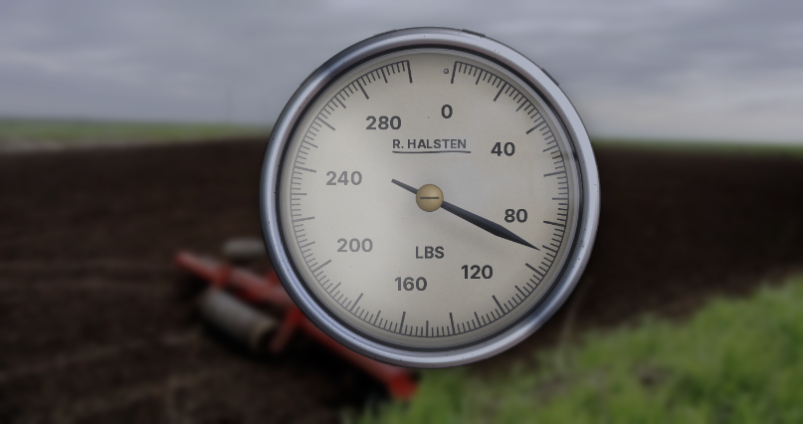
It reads 92; lb
